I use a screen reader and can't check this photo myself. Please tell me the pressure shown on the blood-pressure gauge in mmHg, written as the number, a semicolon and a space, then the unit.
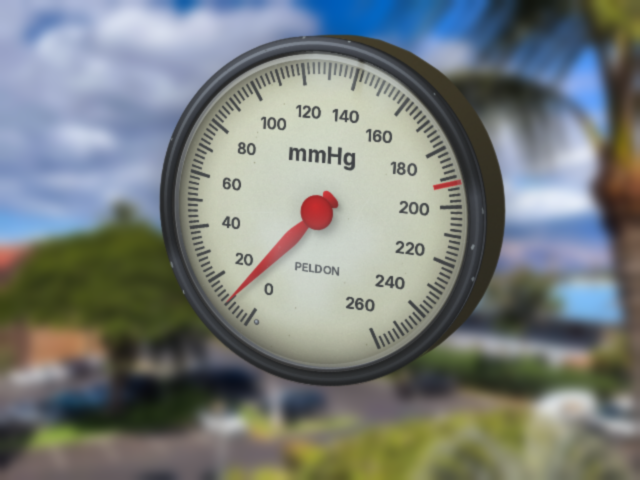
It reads 10; mmHg
